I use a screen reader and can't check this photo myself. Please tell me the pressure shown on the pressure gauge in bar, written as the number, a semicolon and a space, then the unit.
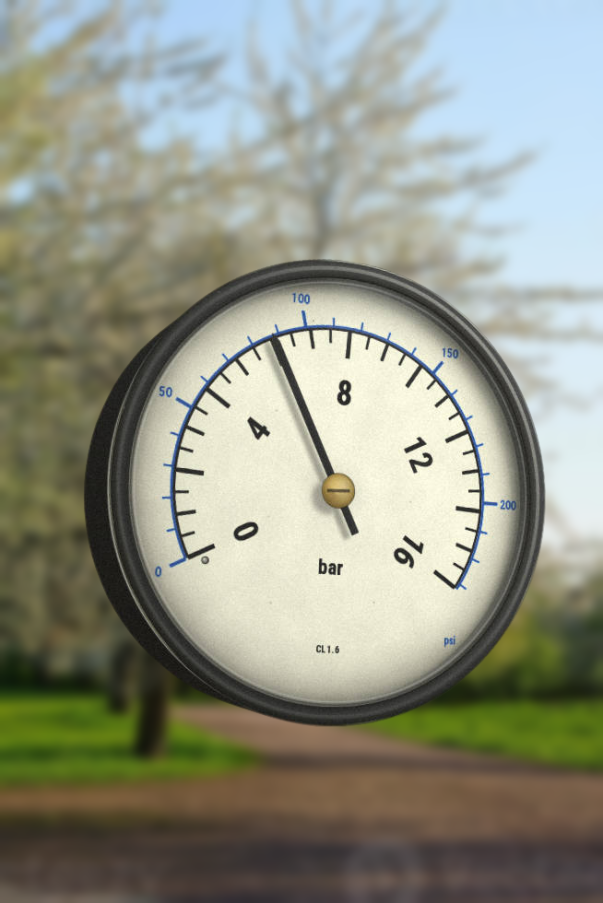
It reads 6; bar
